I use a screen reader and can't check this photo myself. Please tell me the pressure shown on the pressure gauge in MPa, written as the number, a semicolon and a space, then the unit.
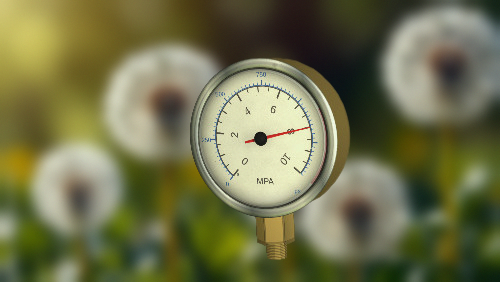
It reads 8; MPa
